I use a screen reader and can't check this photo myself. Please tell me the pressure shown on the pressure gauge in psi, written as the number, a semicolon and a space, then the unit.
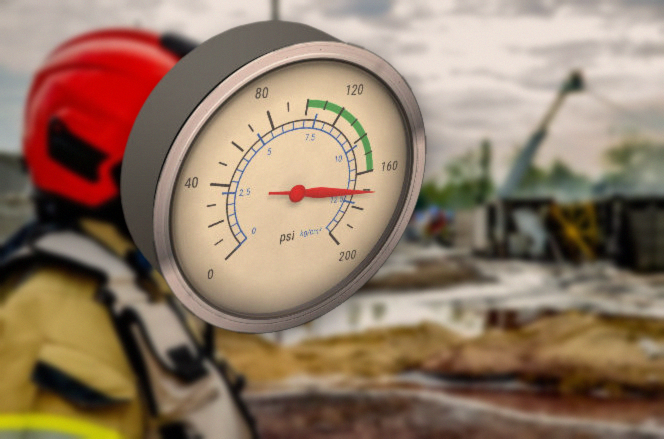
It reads 170; psi
